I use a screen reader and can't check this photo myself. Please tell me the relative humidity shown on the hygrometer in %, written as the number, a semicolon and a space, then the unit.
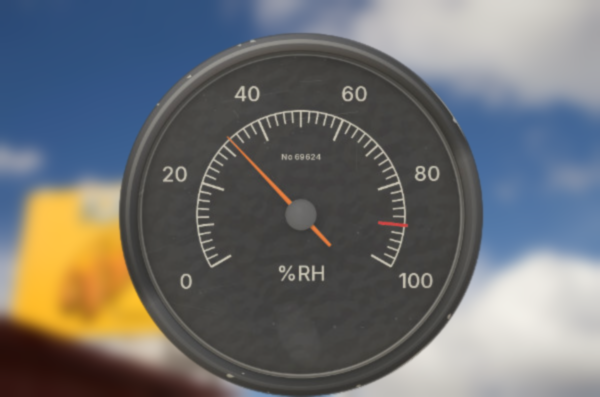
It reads 32; %
